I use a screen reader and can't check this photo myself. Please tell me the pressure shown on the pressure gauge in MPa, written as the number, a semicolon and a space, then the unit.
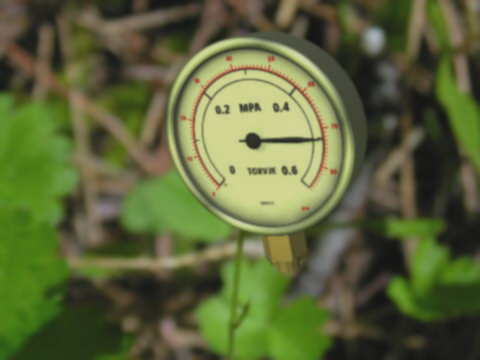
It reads 0.5; MPa
